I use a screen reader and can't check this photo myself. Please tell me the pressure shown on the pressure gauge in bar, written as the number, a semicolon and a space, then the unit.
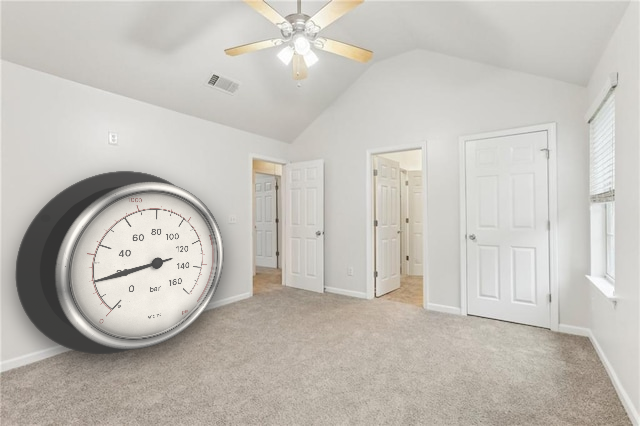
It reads 20; bar
